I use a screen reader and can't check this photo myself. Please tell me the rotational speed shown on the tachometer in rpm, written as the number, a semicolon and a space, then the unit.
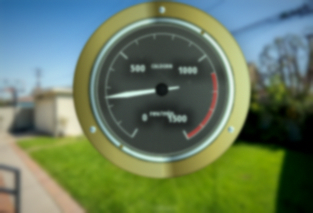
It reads 250; rpm
